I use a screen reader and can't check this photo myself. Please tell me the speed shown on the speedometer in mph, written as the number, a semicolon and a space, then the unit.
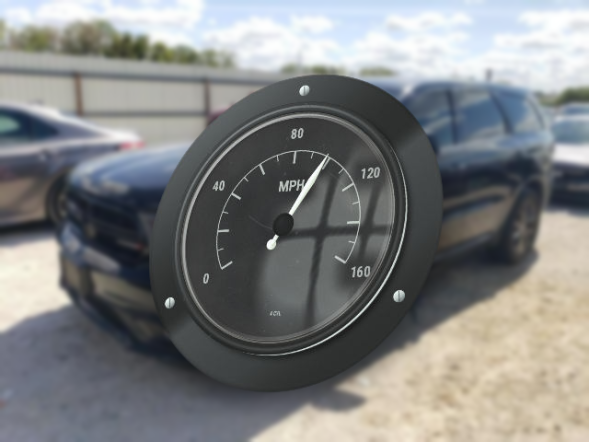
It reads 100; mph
